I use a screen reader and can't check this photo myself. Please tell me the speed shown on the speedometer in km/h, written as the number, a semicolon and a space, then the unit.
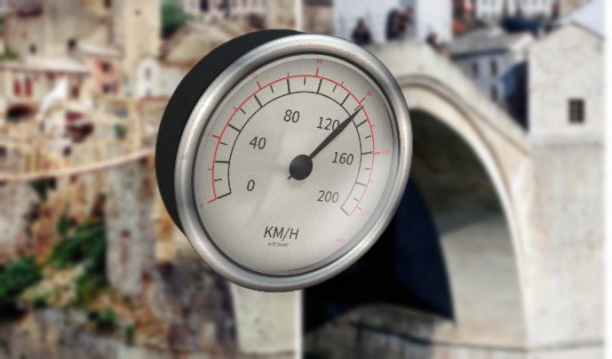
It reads 130; km/h
